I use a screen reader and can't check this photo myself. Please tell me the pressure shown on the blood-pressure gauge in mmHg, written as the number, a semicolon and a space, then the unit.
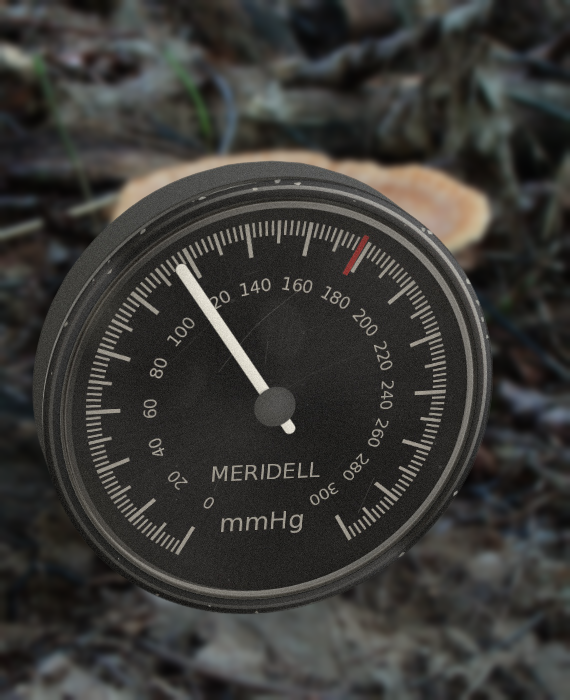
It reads 116; mmHg
